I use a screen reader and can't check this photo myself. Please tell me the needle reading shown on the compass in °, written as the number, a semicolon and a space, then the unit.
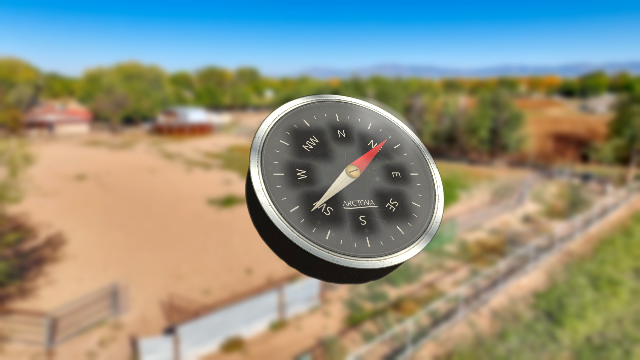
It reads 50; °
